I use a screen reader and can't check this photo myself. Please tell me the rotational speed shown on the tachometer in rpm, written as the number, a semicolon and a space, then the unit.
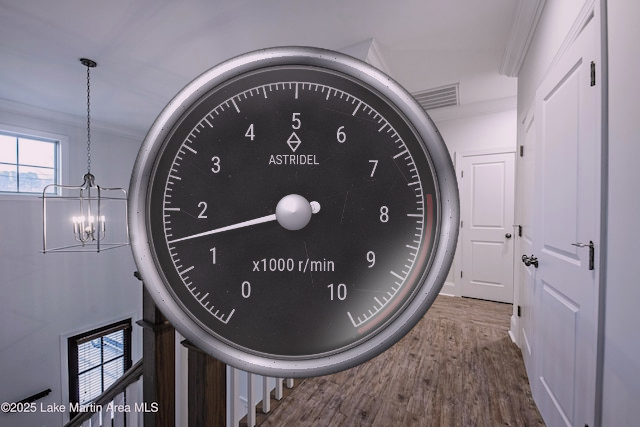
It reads 1500; rpm
